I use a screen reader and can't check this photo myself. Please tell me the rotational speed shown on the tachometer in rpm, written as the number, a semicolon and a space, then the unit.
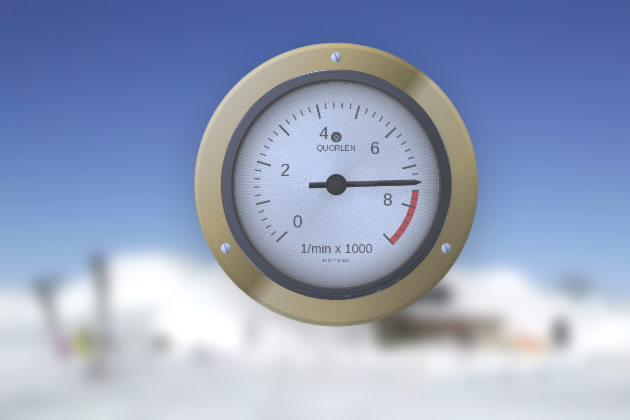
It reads 7400; rpm
